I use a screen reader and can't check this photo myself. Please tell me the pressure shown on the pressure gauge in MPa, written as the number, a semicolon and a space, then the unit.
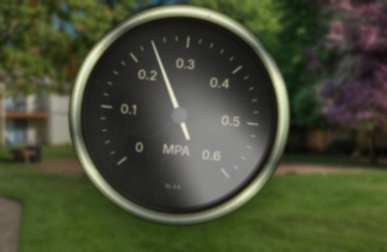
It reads 0.24; MPa
